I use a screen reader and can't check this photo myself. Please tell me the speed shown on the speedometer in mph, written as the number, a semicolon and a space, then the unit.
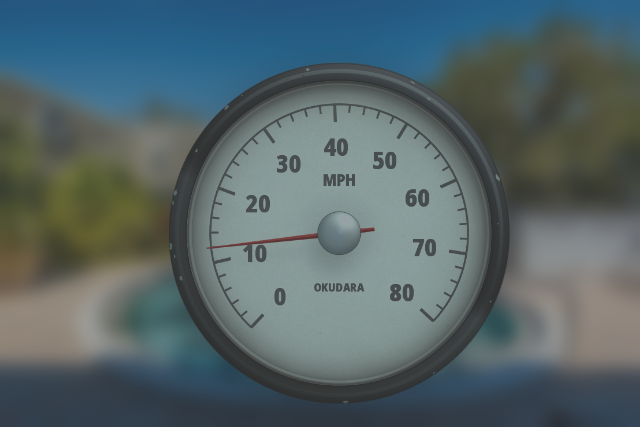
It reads 12; mph
